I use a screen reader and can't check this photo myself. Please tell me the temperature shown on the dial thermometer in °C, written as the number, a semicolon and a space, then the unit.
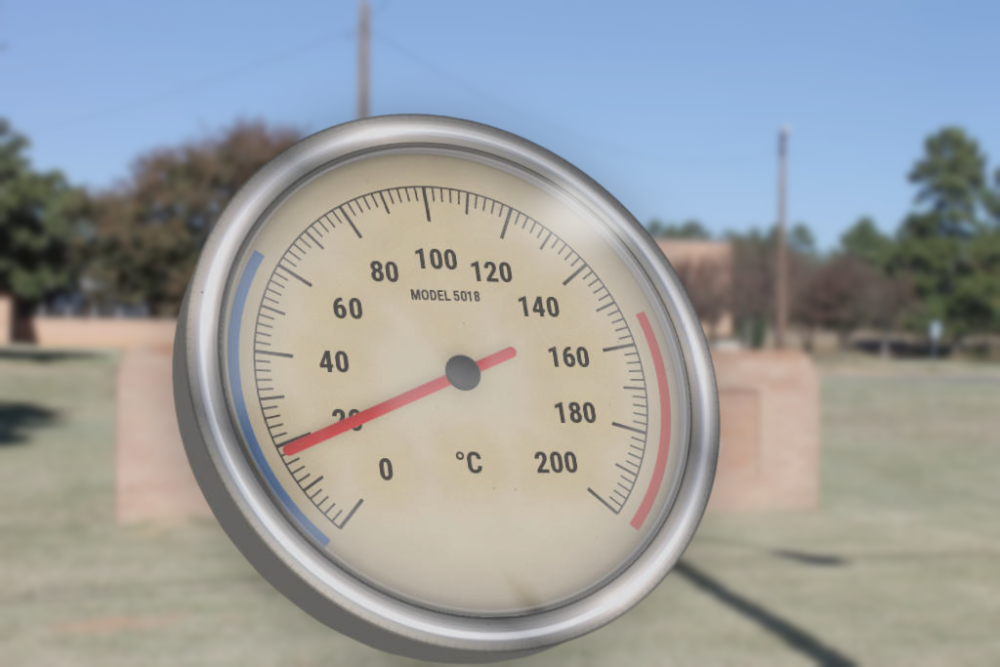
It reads 18; °C
